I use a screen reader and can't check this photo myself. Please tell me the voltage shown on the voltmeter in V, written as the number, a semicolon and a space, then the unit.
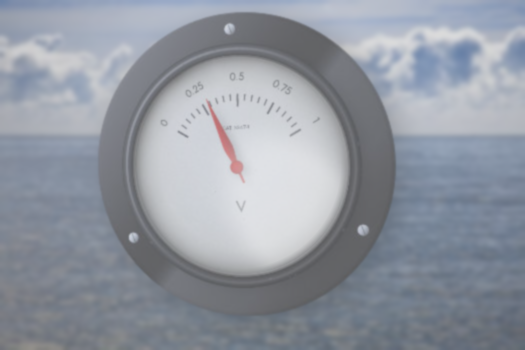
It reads 0.3; V
